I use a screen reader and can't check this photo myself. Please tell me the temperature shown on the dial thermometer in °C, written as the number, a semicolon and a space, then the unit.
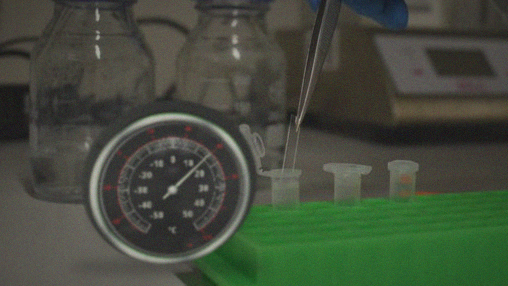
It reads 15; °C
